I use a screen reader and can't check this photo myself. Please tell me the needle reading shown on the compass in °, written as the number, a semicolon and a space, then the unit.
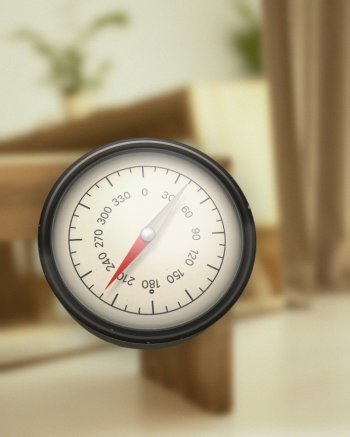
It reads 220; °
